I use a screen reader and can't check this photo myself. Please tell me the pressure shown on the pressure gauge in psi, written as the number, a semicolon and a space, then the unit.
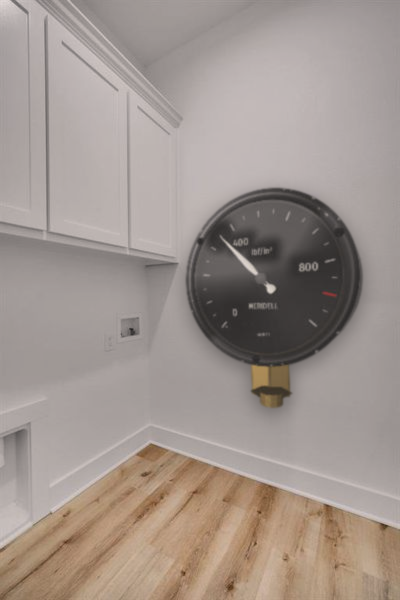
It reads 350; psi
